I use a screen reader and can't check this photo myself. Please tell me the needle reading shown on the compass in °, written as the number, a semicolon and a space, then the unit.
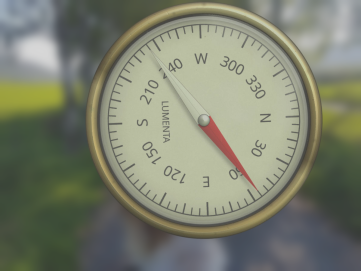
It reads 55; °
